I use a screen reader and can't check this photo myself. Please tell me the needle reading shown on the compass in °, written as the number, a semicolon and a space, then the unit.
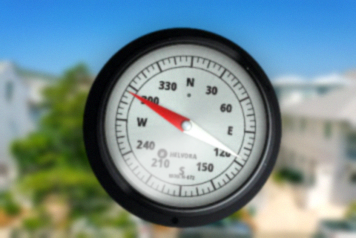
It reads 295; °
